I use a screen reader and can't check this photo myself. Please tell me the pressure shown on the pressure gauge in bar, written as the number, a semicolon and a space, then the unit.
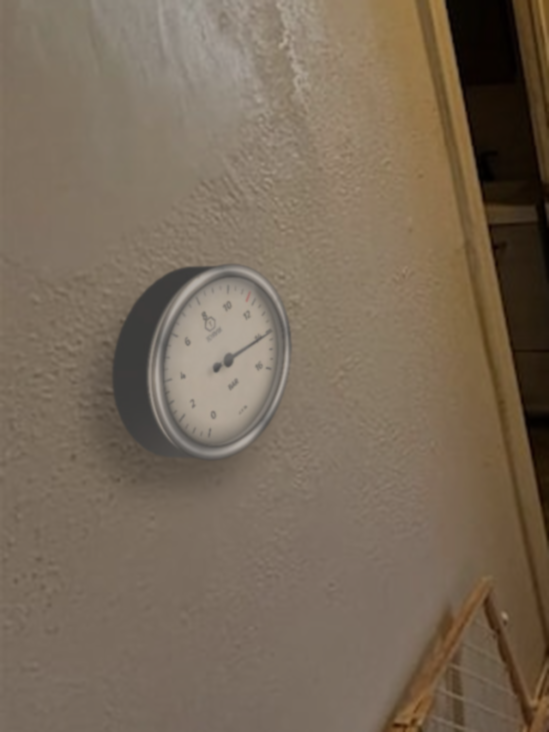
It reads 14; bar
